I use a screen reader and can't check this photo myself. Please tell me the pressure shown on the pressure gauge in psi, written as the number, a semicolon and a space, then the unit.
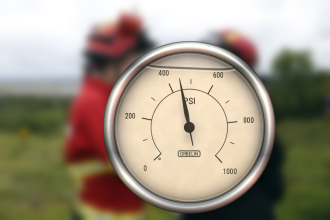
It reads 450; psi
